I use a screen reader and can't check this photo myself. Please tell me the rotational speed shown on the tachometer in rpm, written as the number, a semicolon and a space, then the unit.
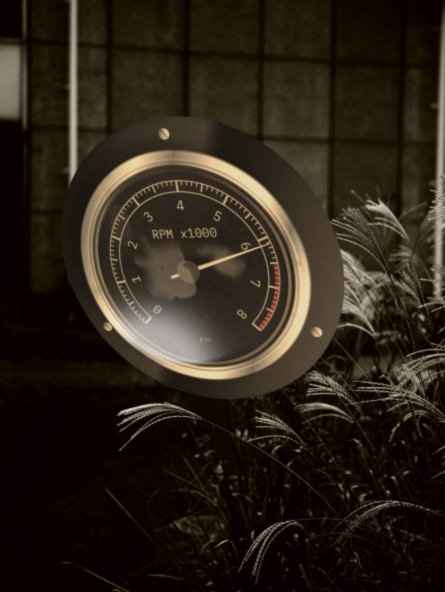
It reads 6100; rpm
